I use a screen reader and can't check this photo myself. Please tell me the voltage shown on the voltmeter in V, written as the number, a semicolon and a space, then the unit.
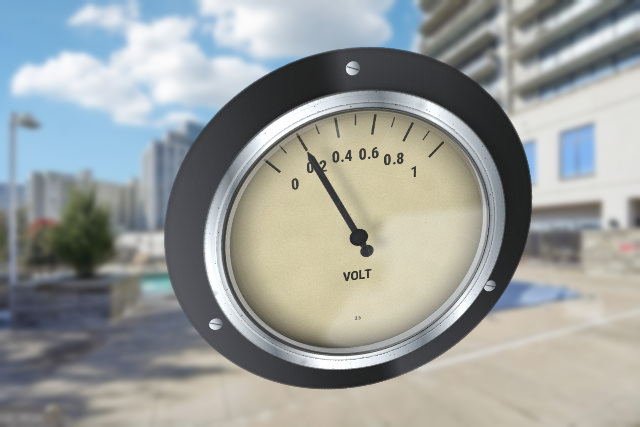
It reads 0.2; V
